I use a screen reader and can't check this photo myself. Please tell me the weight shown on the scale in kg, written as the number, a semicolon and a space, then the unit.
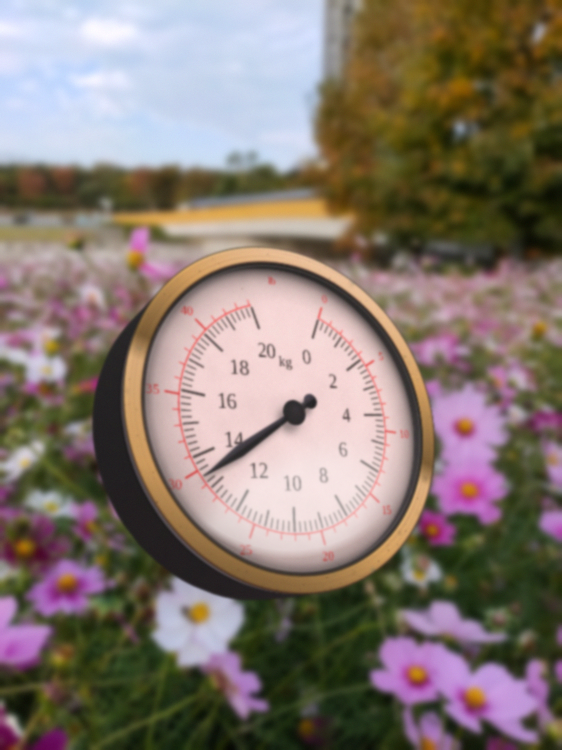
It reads 13.4; kg
